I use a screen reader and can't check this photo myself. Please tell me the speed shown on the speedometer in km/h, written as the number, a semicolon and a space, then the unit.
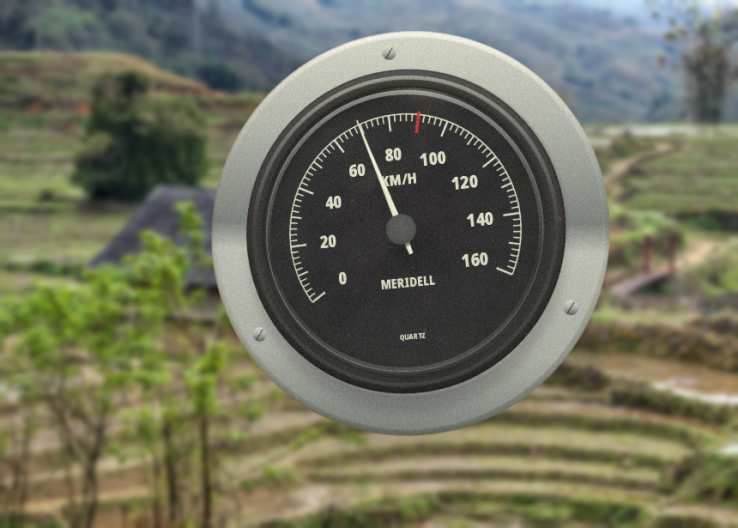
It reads 70; km/h
